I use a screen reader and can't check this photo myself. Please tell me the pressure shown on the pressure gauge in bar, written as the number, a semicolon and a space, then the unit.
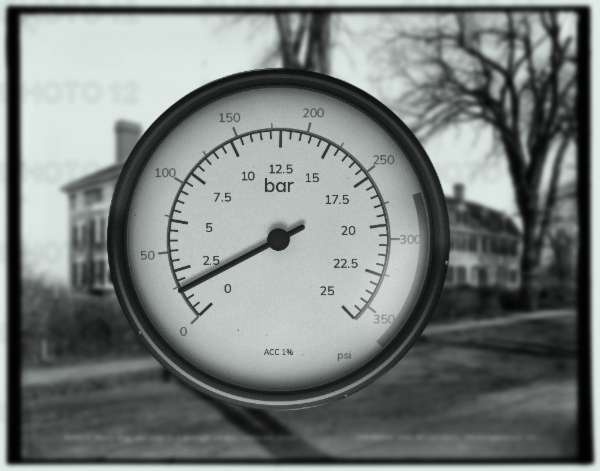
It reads 1.5; bar
